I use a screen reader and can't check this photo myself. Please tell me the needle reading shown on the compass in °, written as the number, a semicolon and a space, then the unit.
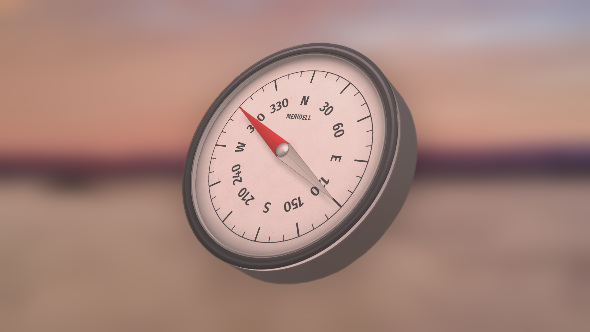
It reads 300; °
